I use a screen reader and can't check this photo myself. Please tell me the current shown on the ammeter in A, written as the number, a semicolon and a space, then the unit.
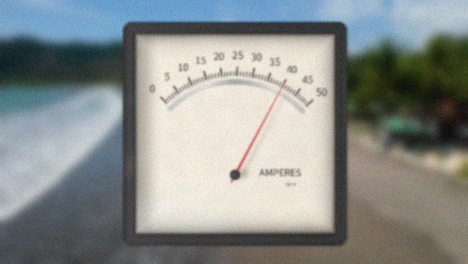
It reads 40; A
